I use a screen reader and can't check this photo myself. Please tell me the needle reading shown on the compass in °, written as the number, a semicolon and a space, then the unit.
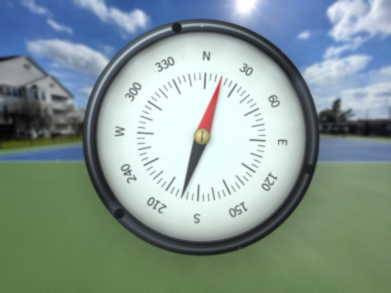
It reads 15; °
